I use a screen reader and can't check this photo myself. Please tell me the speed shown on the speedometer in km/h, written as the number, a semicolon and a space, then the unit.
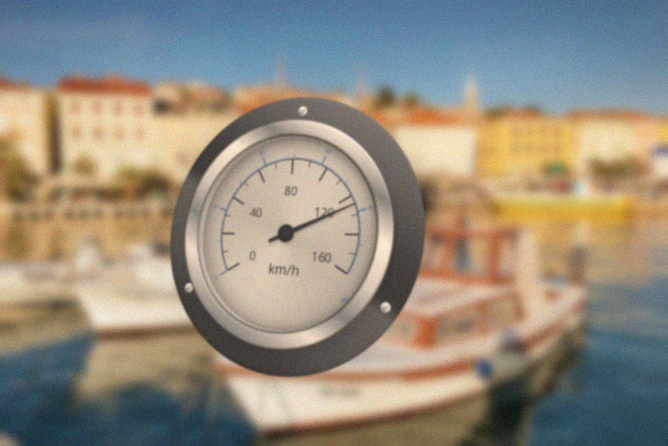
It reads 125; km/h
